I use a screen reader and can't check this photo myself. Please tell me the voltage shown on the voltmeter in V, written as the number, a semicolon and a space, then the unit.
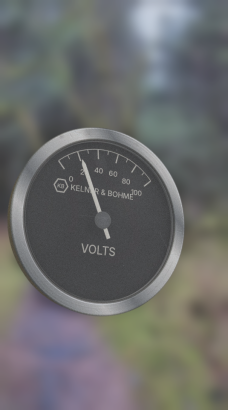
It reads 20; V
